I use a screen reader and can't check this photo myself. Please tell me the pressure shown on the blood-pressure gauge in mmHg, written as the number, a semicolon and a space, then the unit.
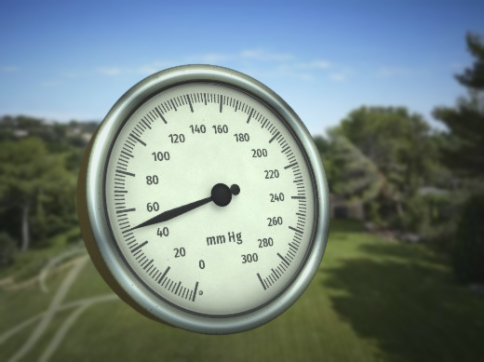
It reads 50; mmHg
